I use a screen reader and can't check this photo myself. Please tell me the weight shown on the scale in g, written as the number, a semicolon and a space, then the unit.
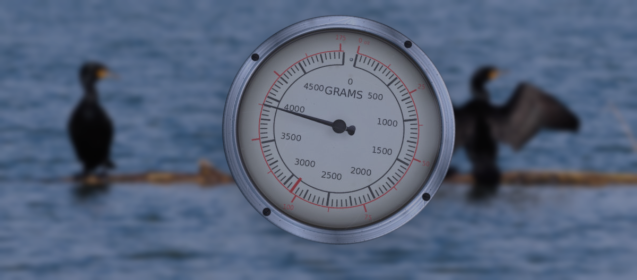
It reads 3900; g
